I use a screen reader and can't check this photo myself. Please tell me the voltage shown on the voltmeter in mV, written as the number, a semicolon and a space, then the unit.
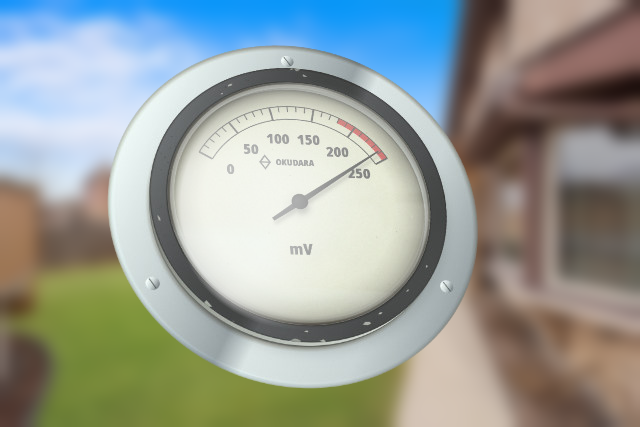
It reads 240; mV
